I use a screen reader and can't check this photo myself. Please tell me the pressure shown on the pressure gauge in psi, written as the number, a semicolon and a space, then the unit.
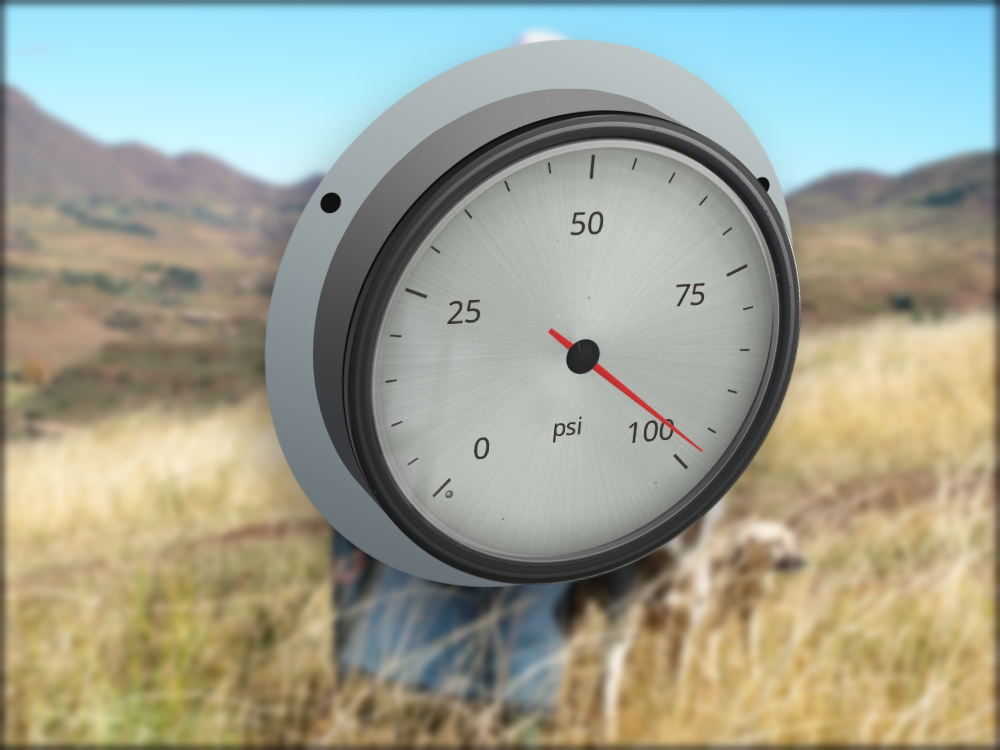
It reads 97.5; psi
